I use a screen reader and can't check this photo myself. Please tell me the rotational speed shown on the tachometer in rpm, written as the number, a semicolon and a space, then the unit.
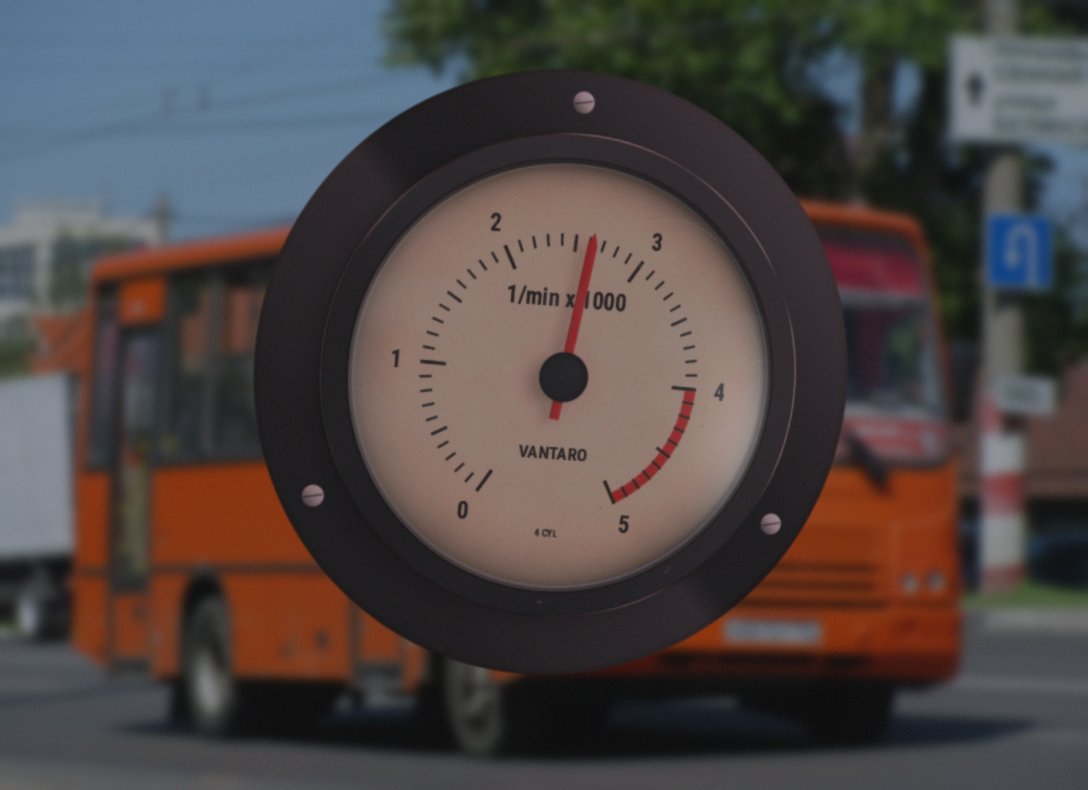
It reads 2600; rpm
